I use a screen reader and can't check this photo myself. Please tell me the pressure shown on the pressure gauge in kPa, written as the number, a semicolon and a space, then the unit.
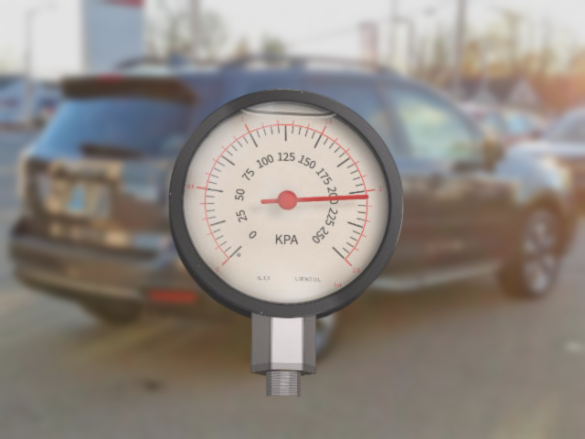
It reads 205; kPa
